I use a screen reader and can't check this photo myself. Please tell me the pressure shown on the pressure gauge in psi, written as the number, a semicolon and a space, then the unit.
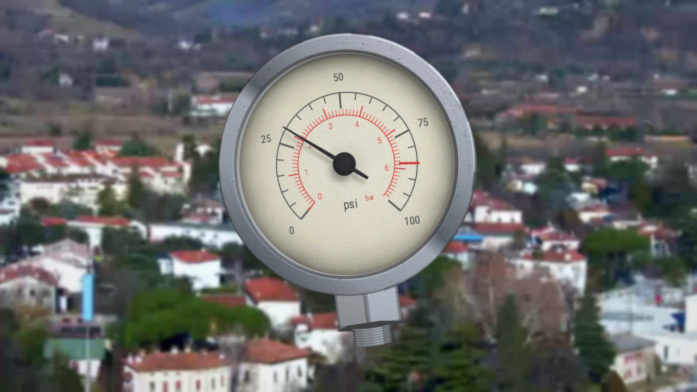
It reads 30; psi
